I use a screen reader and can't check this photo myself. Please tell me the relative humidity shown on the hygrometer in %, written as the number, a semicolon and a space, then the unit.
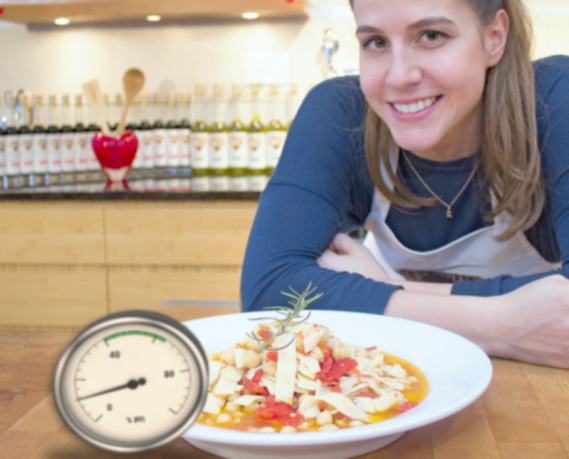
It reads 12; %
